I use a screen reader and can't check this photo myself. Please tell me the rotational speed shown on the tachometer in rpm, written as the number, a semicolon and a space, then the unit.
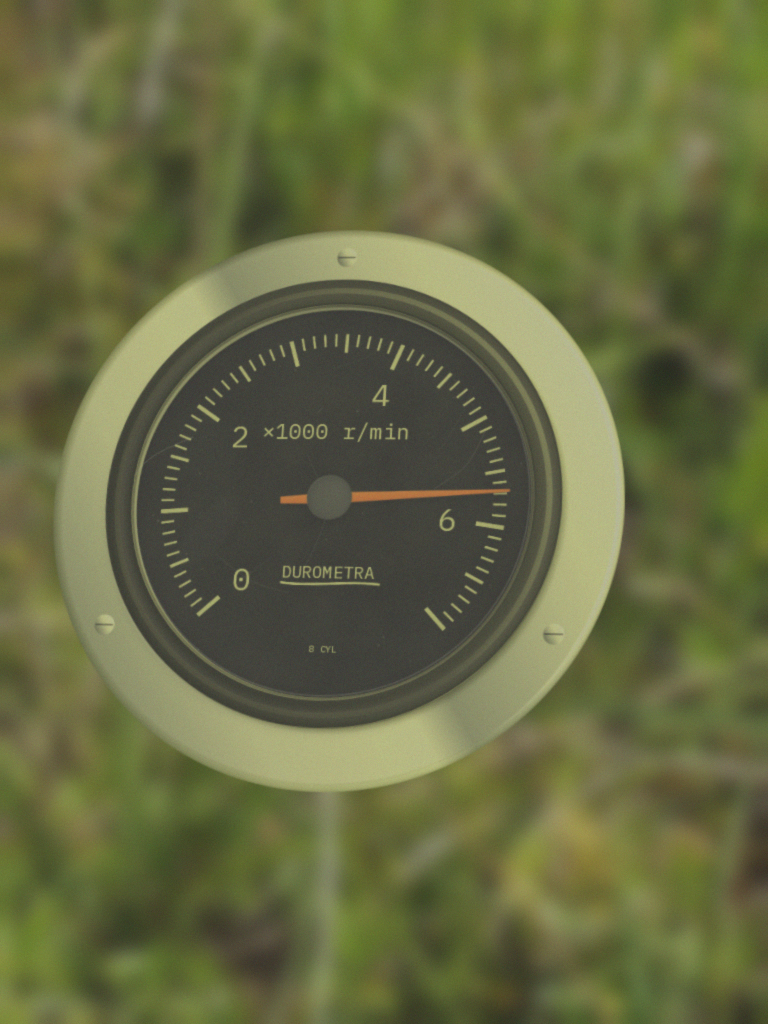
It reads 5700; rpm
